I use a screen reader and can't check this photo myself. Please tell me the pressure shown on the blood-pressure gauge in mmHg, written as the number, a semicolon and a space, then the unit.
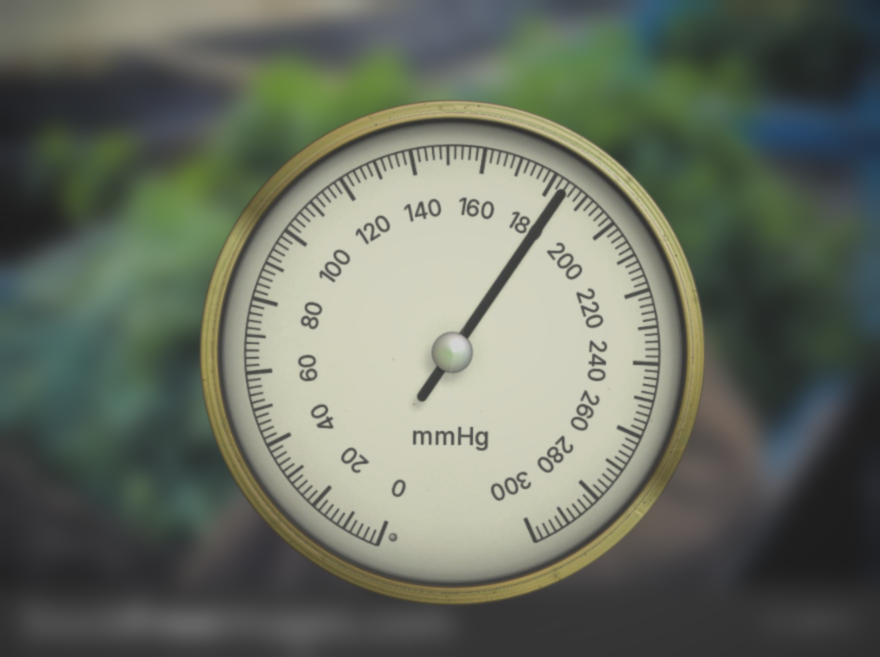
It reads 184; mmHg
